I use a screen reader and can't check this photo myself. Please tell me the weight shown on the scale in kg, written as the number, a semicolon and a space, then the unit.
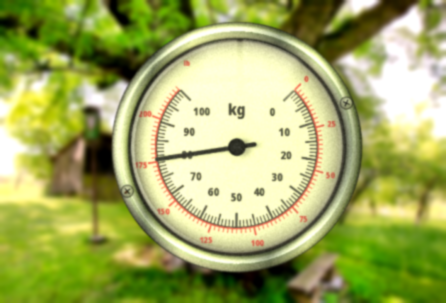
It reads 80; kg
